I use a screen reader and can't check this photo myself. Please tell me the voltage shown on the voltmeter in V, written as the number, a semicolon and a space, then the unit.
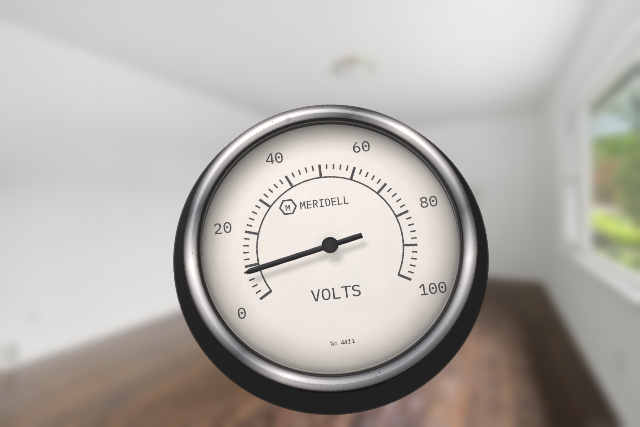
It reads 8; V
